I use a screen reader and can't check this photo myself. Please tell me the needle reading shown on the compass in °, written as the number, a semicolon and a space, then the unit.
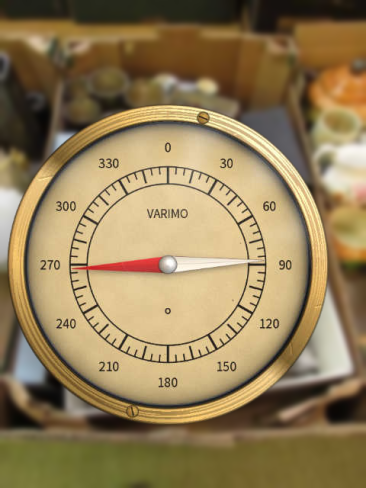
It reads 267.5; °
